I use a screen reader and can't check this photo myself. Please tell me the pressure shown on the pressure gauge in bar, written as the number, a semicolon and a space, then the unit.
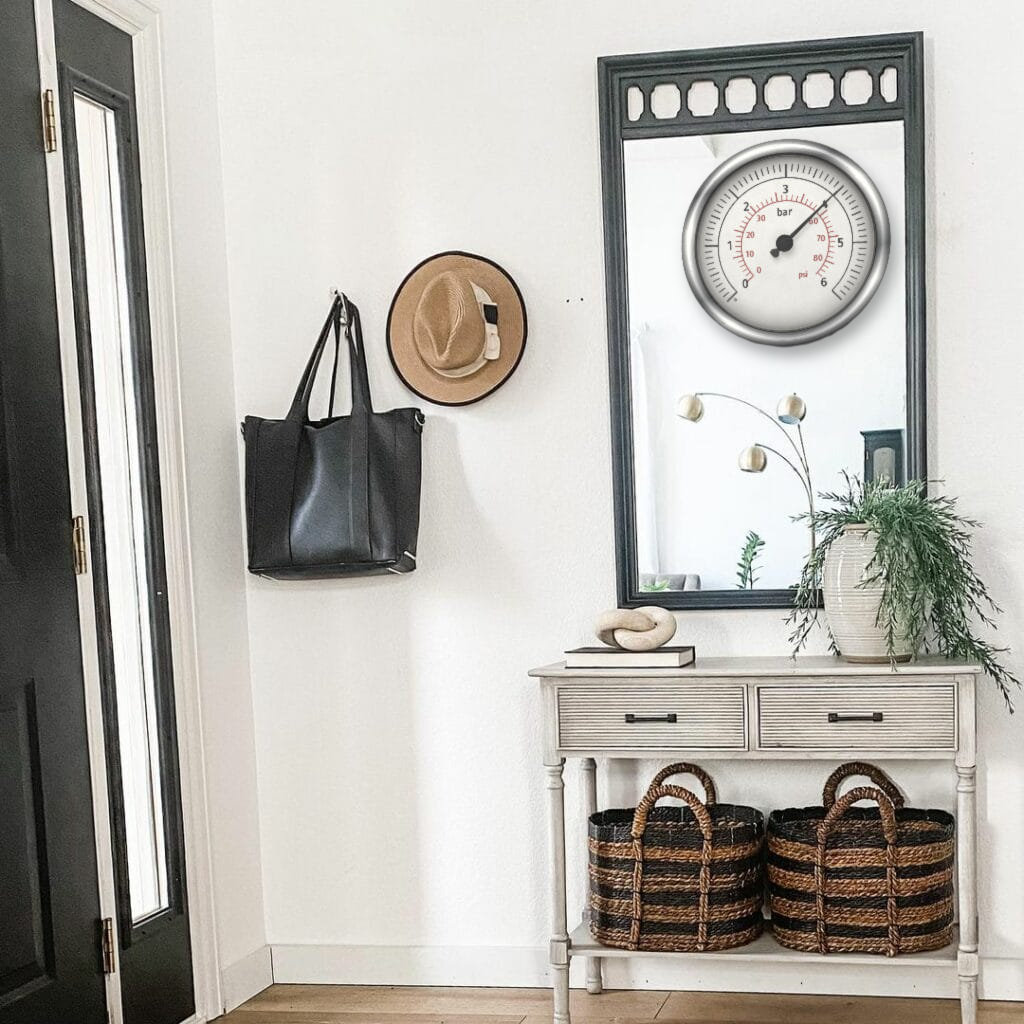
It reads 4; bar
